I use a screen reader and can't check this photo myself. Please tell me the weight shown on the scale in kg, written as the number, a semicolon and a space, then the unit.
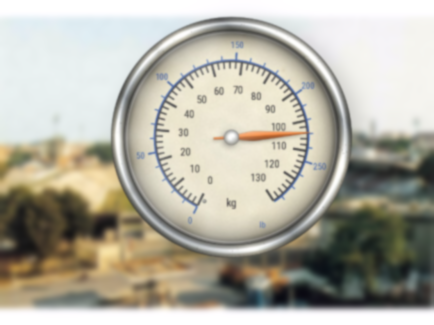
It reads 104; kg
